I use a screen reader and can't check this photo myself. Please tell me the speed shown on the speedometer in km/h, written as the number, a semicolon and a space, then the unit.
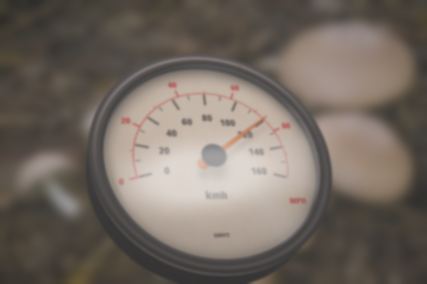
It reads 120; km/h
